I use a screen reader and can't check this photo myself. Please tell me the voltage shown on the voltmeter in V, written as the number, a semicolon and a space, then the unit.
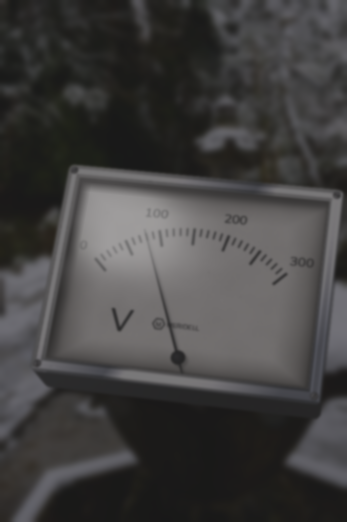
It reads 80; V
